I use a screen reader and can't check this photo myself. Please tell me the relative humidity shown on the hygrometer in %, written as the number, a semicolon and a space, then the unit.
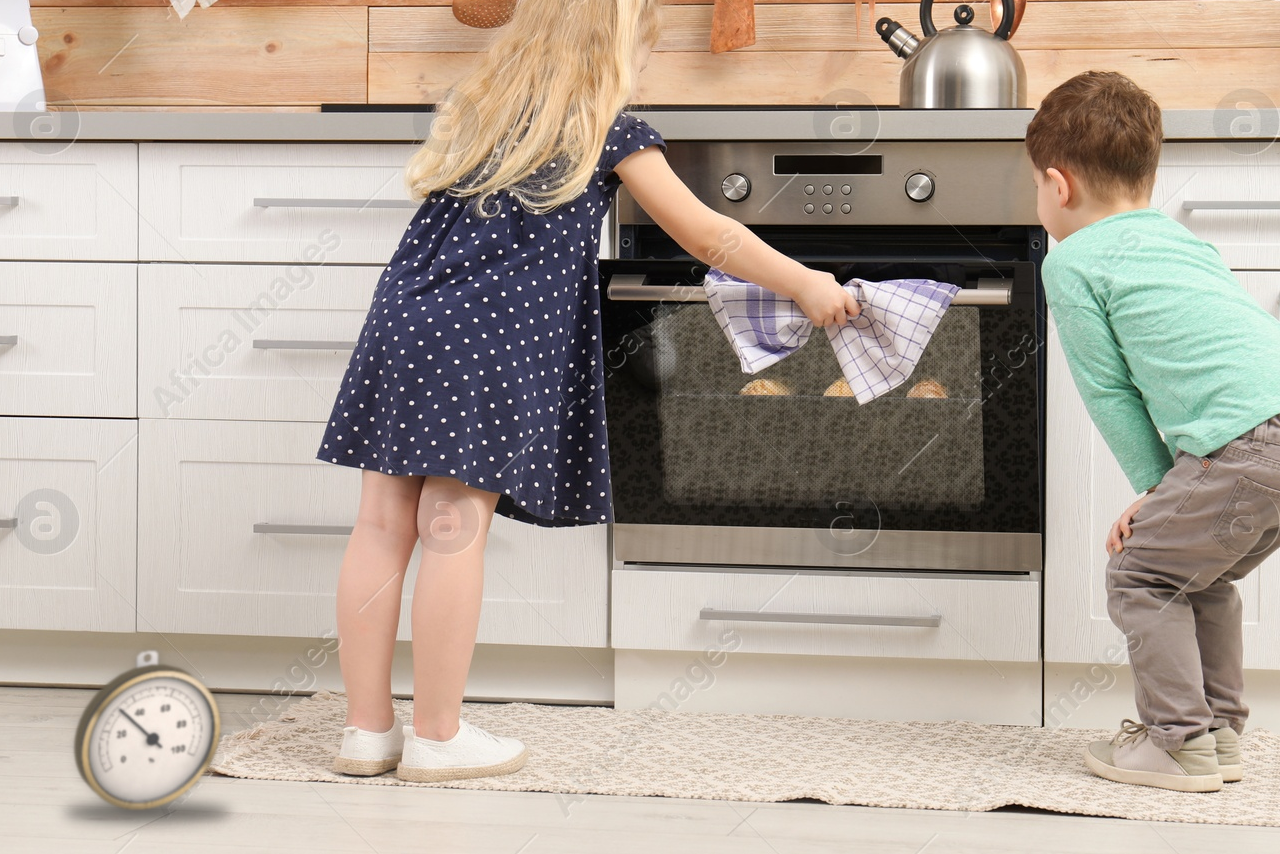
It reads 32; %
